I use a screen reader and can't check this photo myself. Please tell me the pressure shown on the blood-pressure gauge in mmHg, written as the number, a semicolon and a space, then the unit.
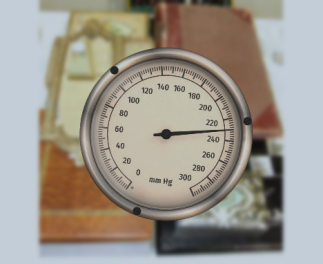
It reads 230; mmHg
